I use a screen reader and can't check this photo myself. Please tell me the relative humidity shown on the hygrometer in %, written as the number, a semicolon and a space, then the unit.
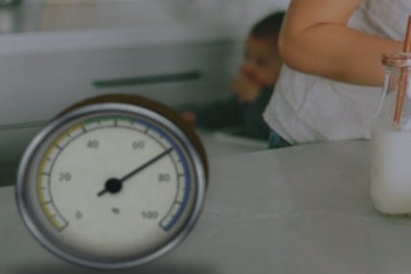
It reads 70; %
